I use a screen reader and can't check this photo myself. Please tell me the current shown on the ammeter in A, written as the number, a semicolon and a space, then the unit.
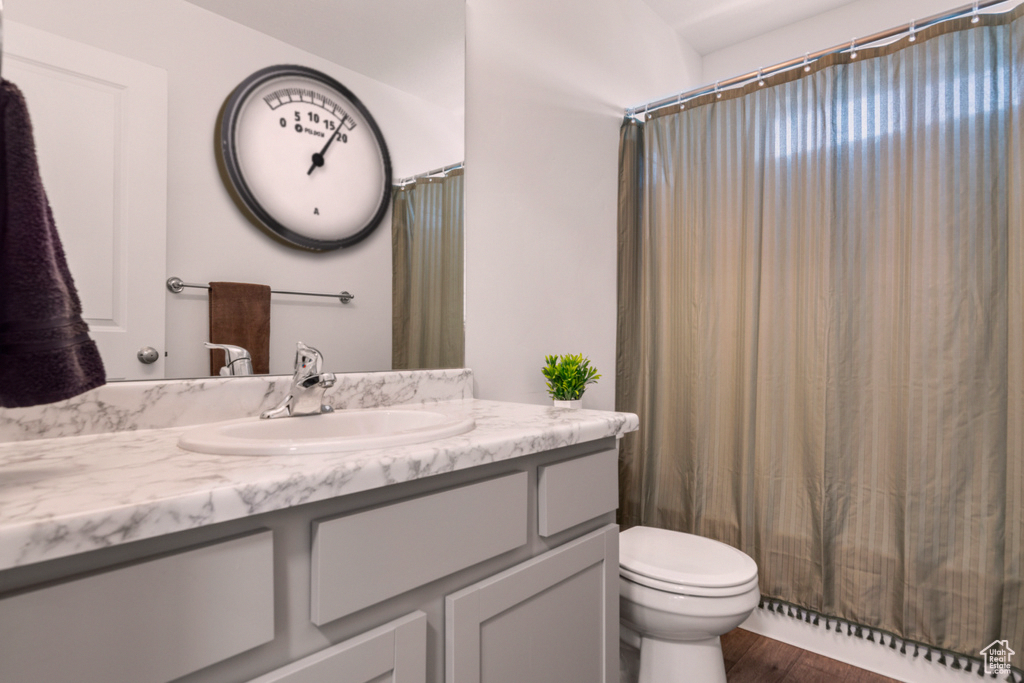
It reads 17.5; A
